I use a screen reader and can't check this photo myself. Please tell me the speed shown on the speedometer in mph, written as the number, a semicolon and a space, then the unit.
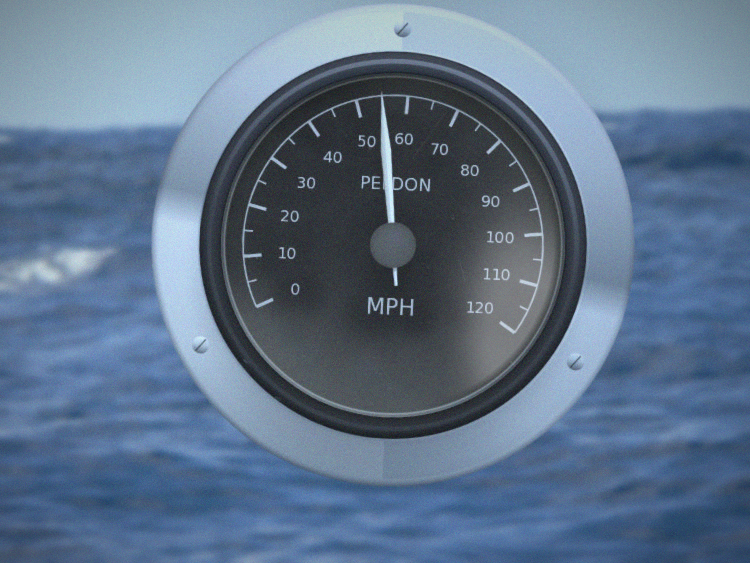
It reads 55; mph
